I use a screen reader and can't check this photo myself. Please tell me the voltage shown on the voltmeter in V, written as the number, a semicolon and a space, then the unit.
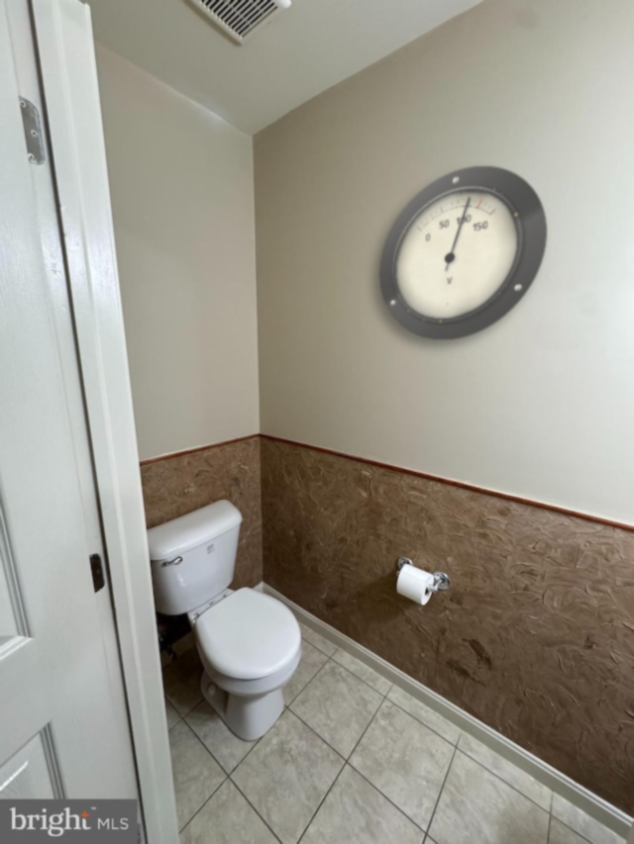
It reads 100; V
